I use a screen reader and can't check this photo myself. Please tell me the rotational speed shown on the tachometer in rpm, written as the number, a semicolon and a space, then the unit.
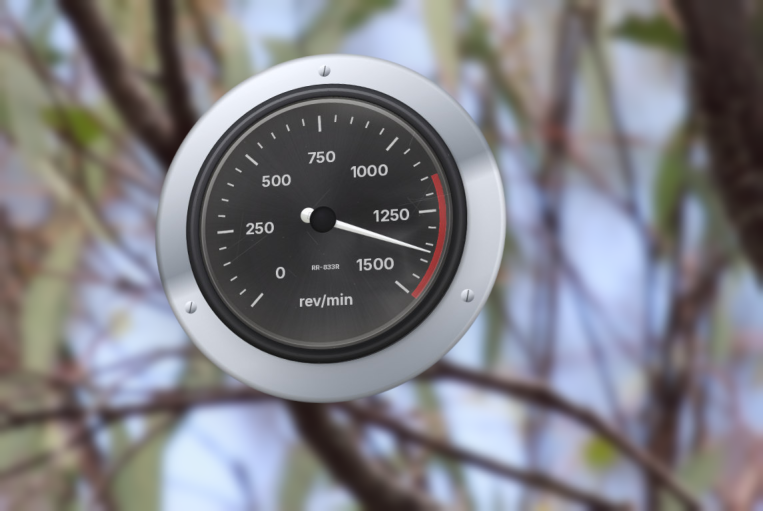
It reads 1375; rpm
